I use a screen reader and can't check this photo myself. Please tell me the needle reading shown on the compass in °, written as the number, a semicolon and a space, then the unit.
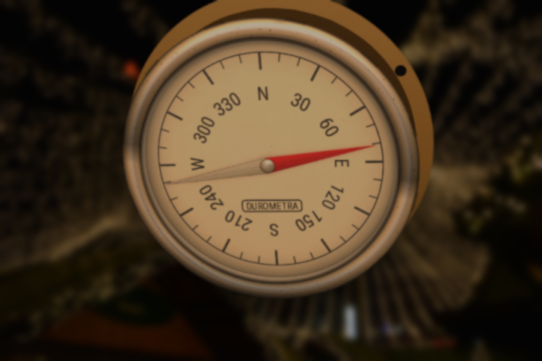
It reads 80; °
